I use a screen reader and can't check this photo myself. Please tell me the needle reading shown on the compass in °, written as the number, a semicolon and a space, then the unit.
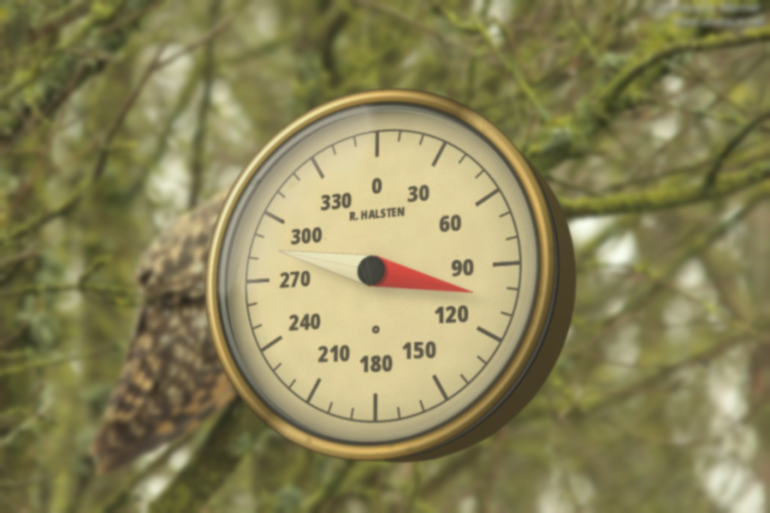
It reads 105; °
